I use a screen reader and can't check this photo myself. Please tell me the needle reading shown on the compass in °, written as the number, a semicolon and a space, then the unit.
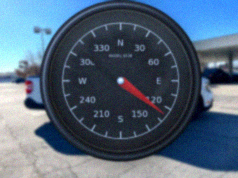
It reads 127.5; °
